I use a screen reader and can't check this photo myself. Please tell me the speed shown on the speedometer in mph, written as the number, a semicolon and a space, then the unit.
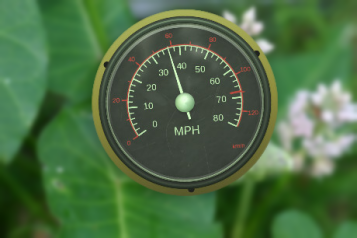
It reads 36; mph
